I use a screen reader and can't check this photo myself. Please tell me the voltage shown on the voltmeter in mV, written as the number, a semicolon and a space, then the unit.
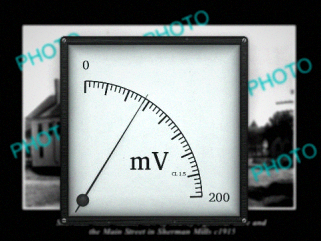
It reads 70; mV
